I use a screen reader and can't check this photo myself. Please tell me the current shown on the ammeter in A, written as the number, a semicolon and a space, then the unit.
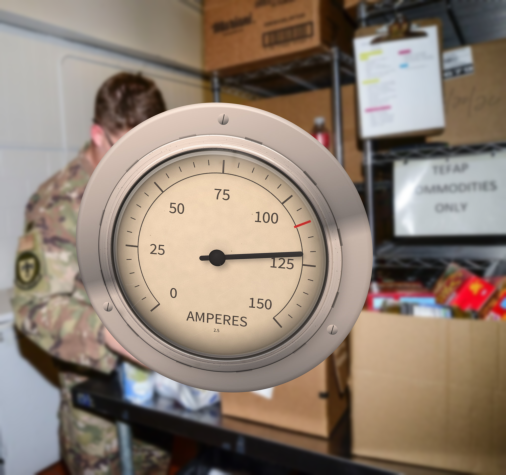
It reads 120; A
